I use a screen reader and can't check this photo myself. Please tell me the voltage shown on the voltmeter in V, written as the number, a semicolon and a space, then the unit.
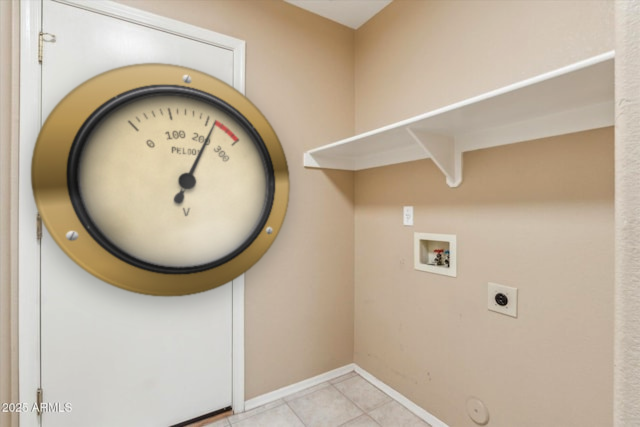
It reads 220; V
